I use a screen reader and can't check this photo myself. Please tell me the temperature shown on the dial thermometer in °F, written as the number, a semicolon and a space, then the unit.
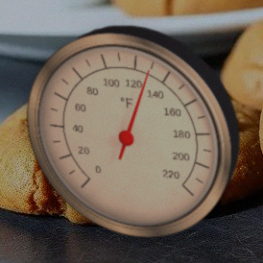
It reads 130; °F
